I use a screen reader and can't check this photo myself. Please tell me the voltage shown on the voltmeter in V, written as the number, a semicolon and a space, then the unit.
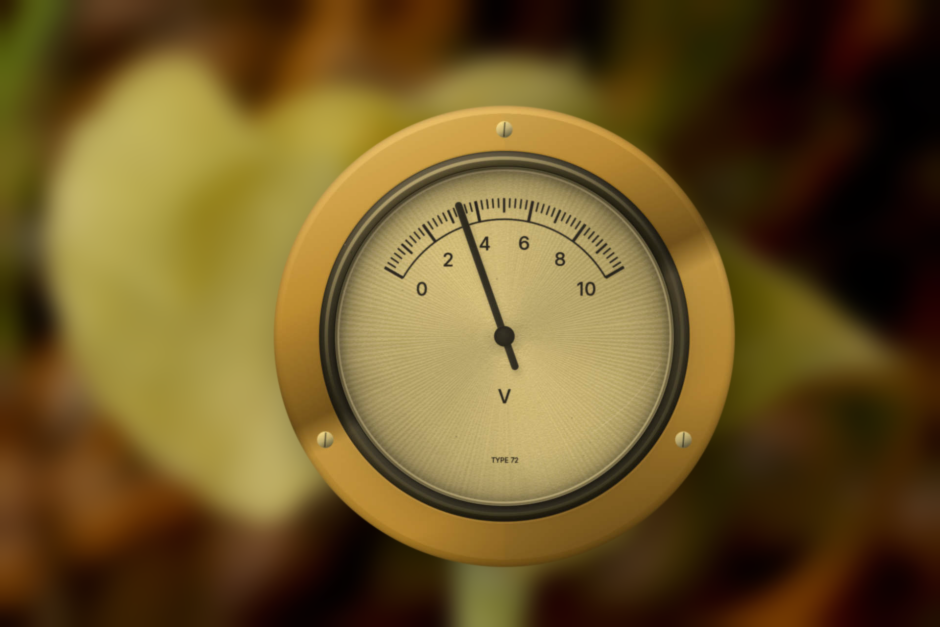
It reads 3.4; V
